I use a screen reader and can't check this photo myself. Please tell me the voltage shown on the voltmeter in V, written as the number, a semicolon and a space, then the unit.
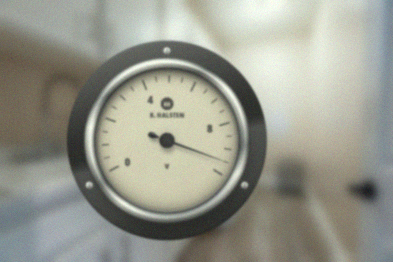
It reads 9.5; V
